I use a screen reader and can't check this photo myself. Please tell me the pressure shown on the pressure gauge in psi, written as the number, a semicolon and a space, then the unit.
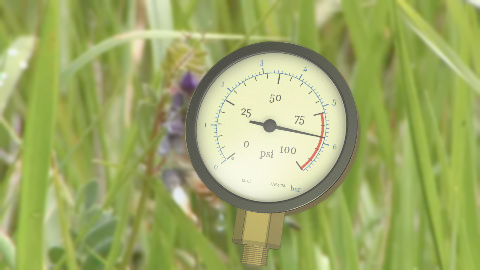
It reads 85; psi
